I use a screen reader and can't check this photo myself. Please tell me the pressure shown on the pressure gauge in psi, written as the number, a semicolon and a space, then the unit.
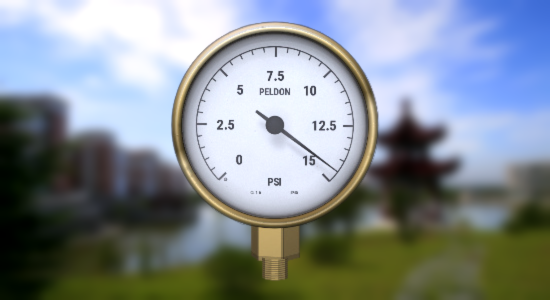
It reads 14.5; psi
